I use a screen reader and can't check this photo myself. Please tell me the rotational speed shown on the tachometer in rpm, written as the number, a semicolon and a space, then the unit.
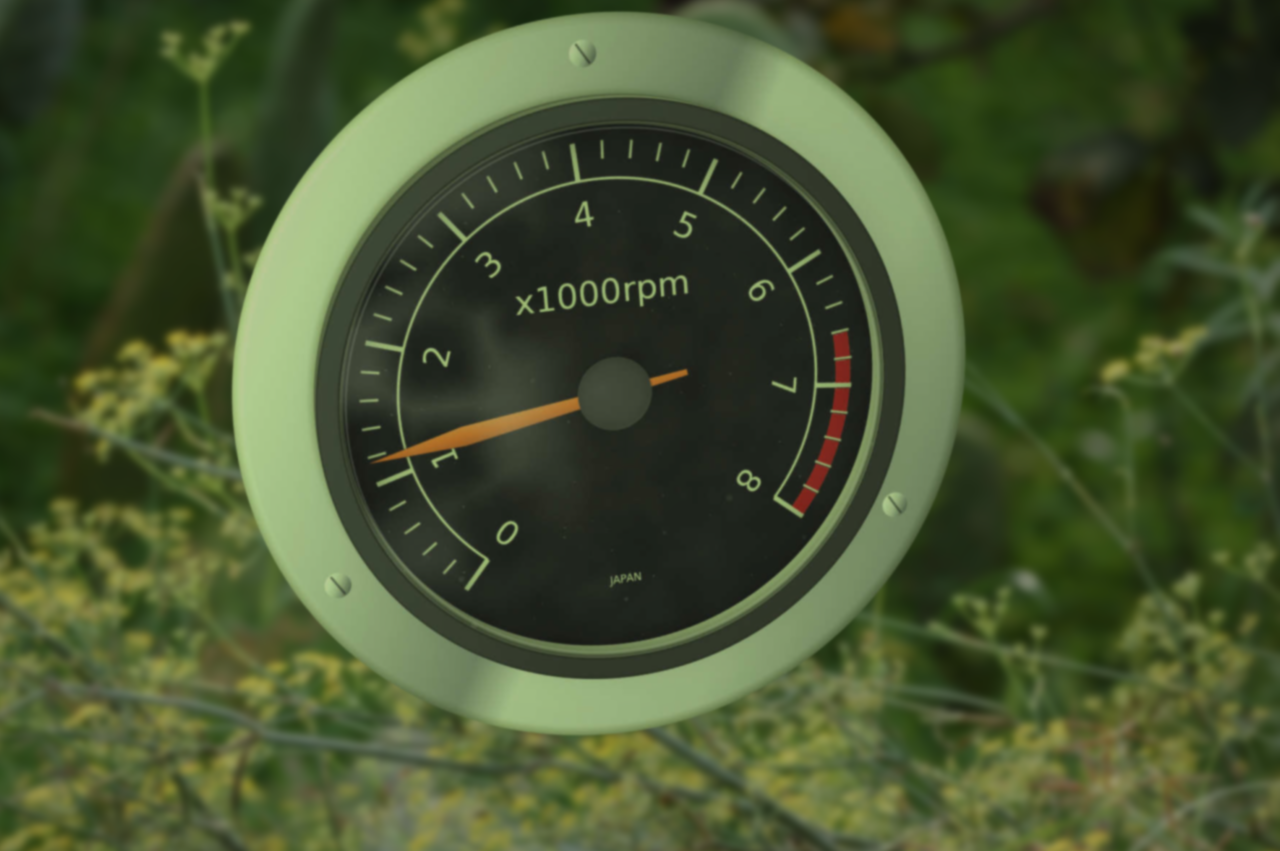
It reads 1200; rpm
